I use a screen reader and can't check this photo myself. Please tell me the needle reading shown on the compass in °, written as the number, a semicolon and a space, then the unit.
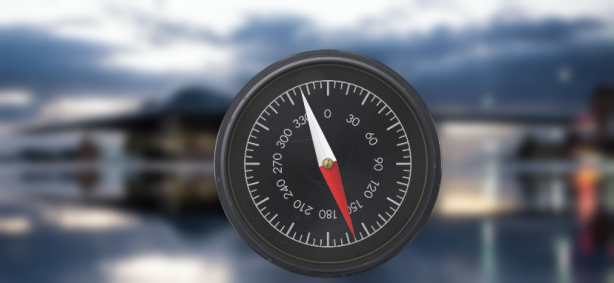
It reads 160; °
